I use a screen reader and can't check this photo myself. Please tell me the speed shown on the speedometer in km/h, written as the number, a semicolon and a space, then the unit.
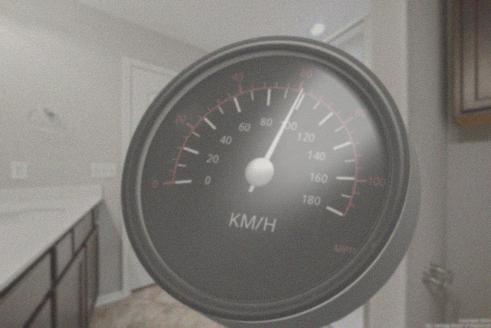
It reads 100; km/h
